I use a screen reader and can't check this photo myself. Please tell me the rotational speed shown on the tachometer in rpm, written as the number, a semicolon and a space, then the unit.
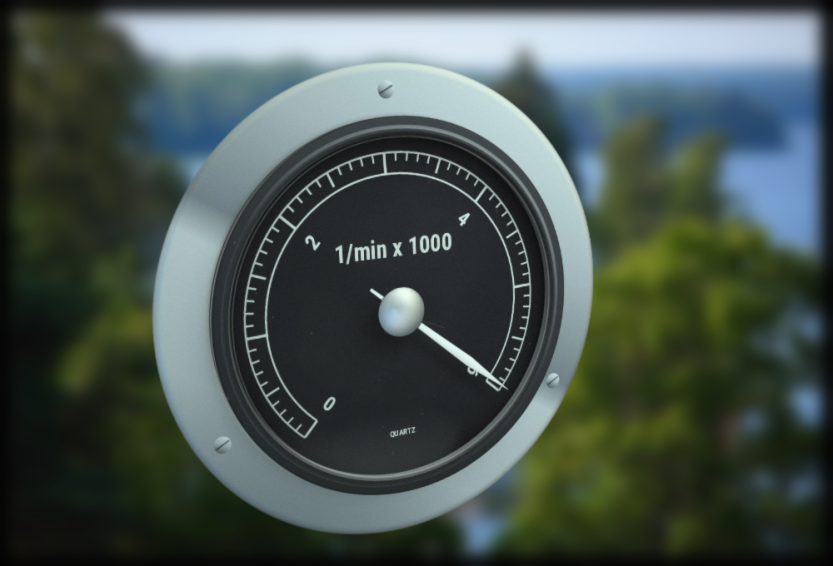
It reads 5950; rpm
